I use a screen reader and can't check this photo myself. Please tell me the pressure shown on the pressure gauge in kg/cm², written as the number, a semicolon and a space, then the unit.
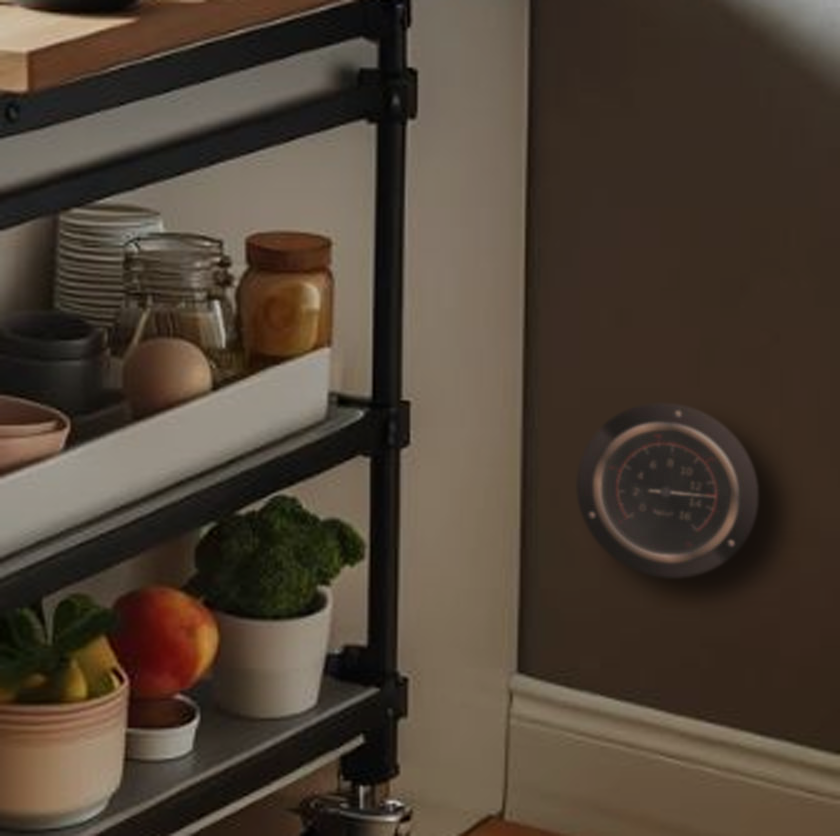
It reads 13; kg/cm²
